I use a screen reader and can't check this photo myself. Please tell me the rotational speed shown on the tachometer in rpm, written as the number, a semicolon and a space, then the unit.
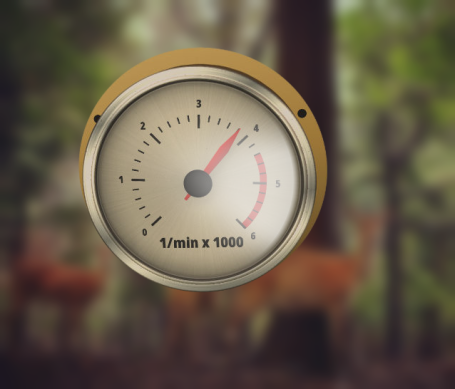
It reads 3800; rpm
